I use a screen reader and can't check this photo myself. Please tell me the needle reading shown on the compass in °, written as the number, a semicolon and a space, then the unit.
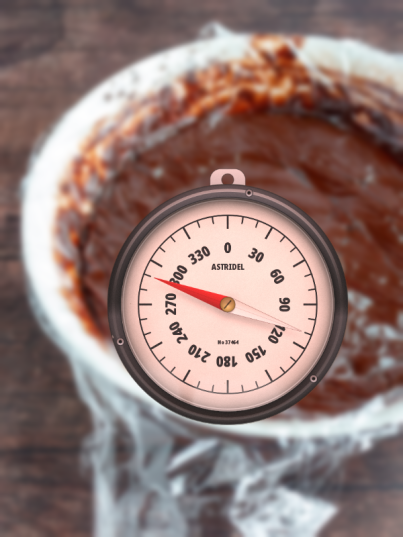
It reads 290; °
